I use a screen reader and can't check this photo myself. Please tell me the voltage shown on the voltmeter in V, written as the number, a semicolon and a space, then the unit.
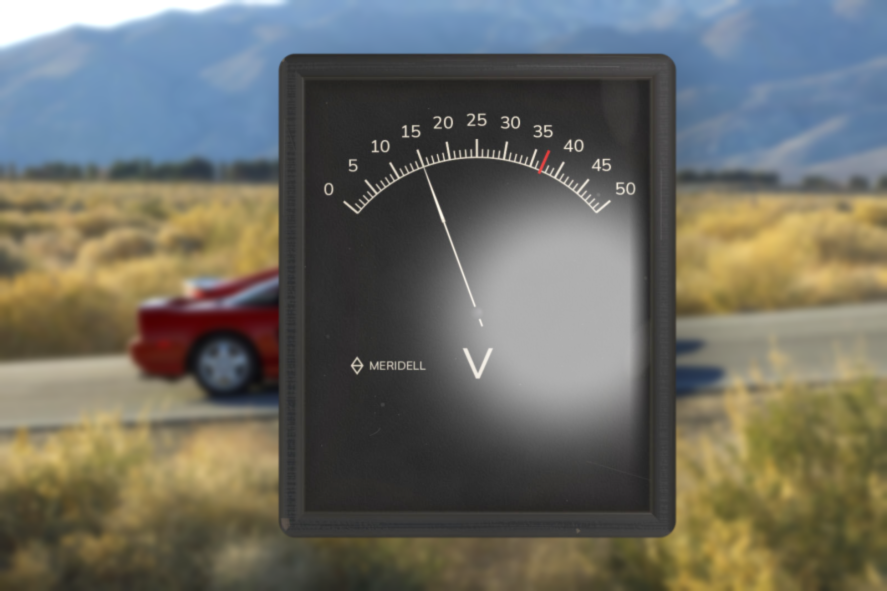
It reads 15; V
